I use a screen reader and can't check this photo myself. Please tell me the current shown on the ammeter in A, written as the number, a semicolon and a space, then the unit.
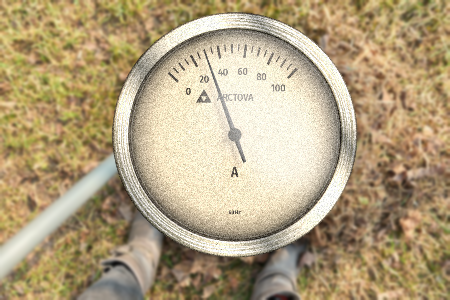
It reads 30; A
